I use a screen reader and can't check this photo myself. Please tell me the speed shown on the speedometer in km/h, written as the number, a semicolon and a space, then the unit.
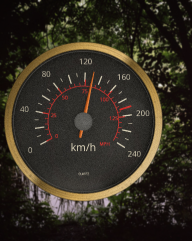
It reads 130; km/h
